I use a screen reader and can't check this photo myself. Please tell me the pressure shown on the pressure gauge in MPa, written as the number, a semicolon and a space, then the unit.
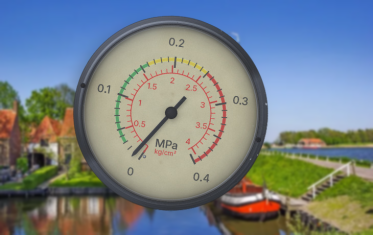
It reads 0.01; MPa
